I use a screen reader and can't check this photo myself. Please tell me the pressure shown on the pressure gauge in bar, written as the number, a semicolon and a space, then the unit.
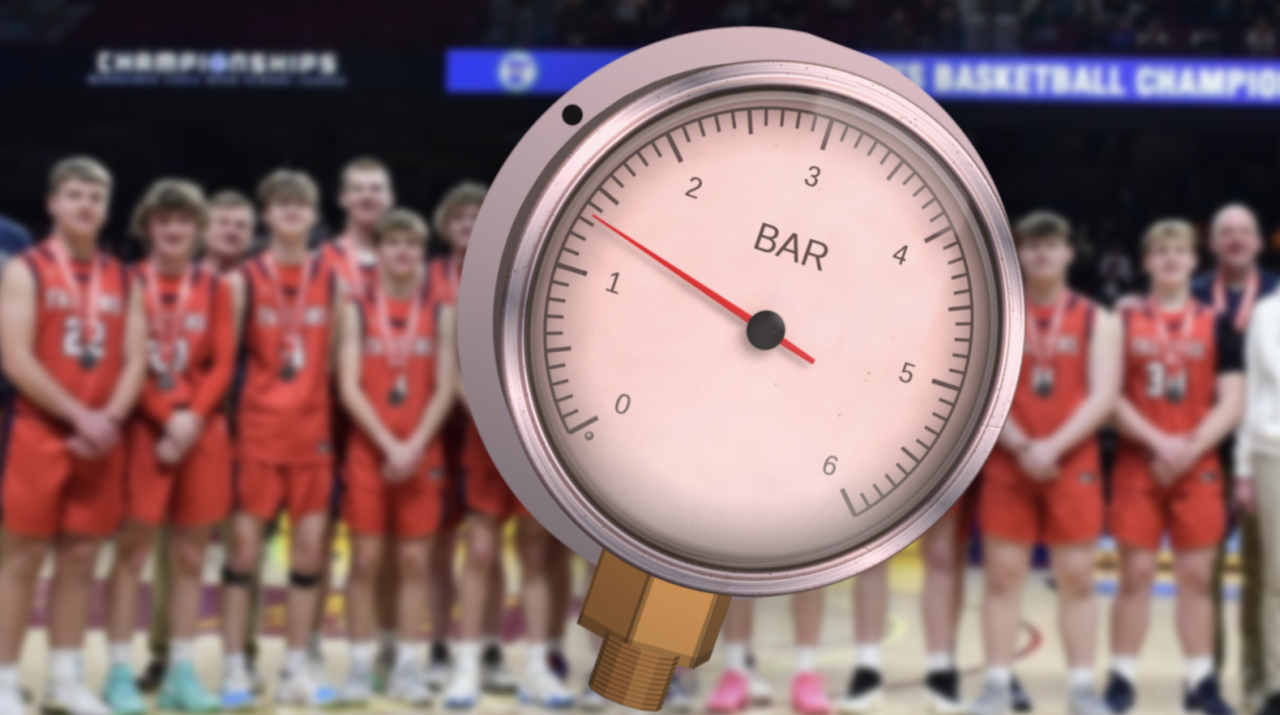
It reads 1.35; bar
